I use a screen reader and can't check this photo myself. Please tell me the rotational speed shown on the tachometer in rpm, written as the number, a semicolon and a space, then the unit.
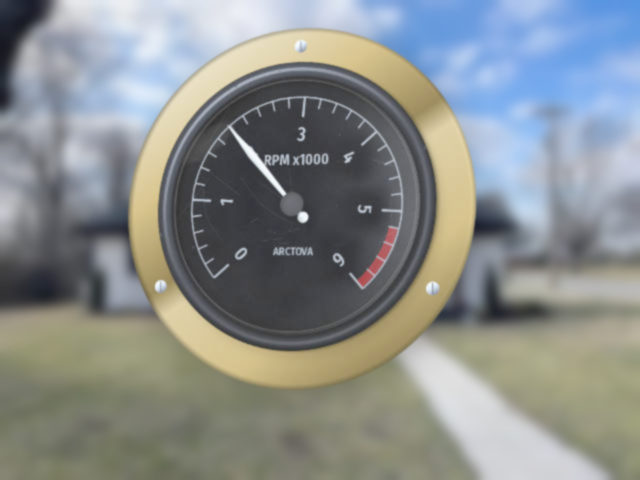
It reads 2000; rpm
